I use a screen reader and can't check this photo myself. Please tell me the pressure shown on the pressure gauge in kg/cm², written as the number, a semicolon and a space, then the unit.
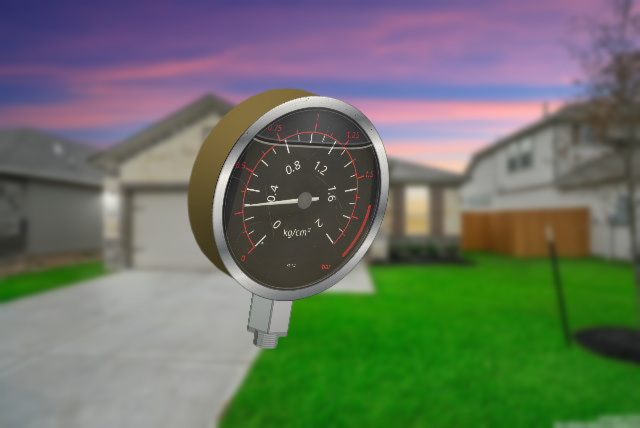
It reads 0.3; kg/cm²
